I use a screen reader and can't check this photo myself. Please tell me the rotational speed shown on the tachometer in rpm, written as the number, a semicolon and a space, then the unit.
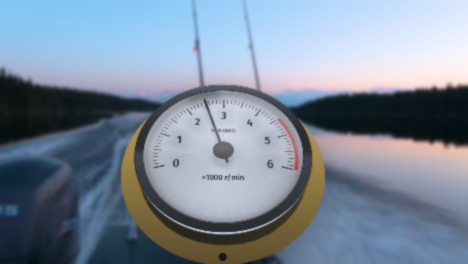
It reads 2500; rpm
